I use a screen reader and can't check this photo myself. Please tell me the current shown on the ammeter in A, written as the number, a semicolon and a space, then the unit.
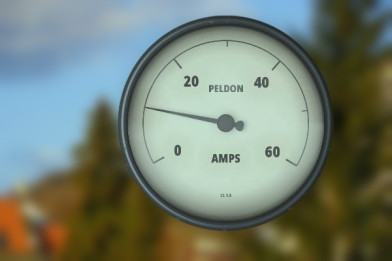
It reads 10; A
